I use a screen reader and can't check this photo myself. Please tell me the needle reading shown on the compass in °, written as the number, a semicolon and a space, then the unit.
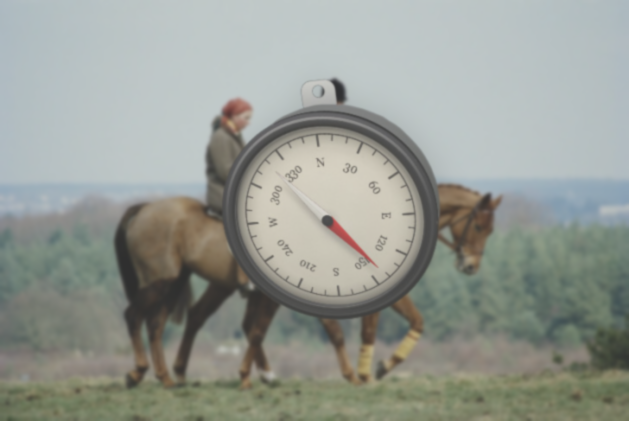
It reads 140; °
